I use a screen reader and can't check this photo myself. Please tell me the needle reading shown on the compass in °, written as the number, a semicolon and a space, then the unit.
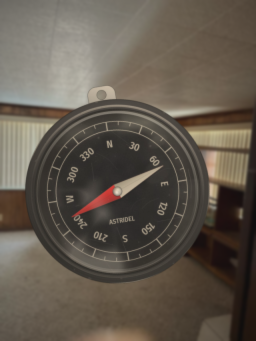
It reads 250; °
